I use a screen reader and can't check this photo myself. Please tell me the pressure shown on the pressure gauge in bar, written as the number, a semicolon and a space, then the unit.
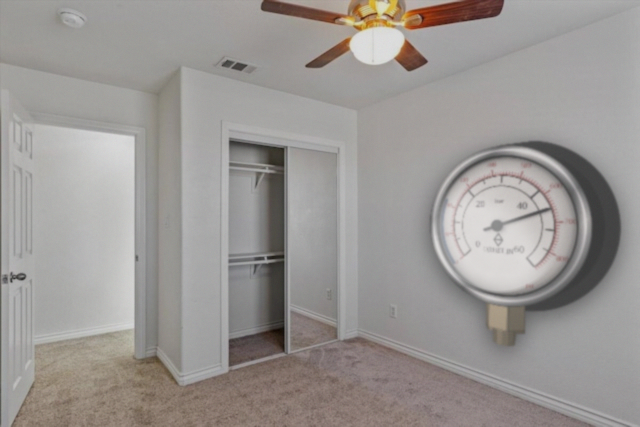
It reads 45; bar
